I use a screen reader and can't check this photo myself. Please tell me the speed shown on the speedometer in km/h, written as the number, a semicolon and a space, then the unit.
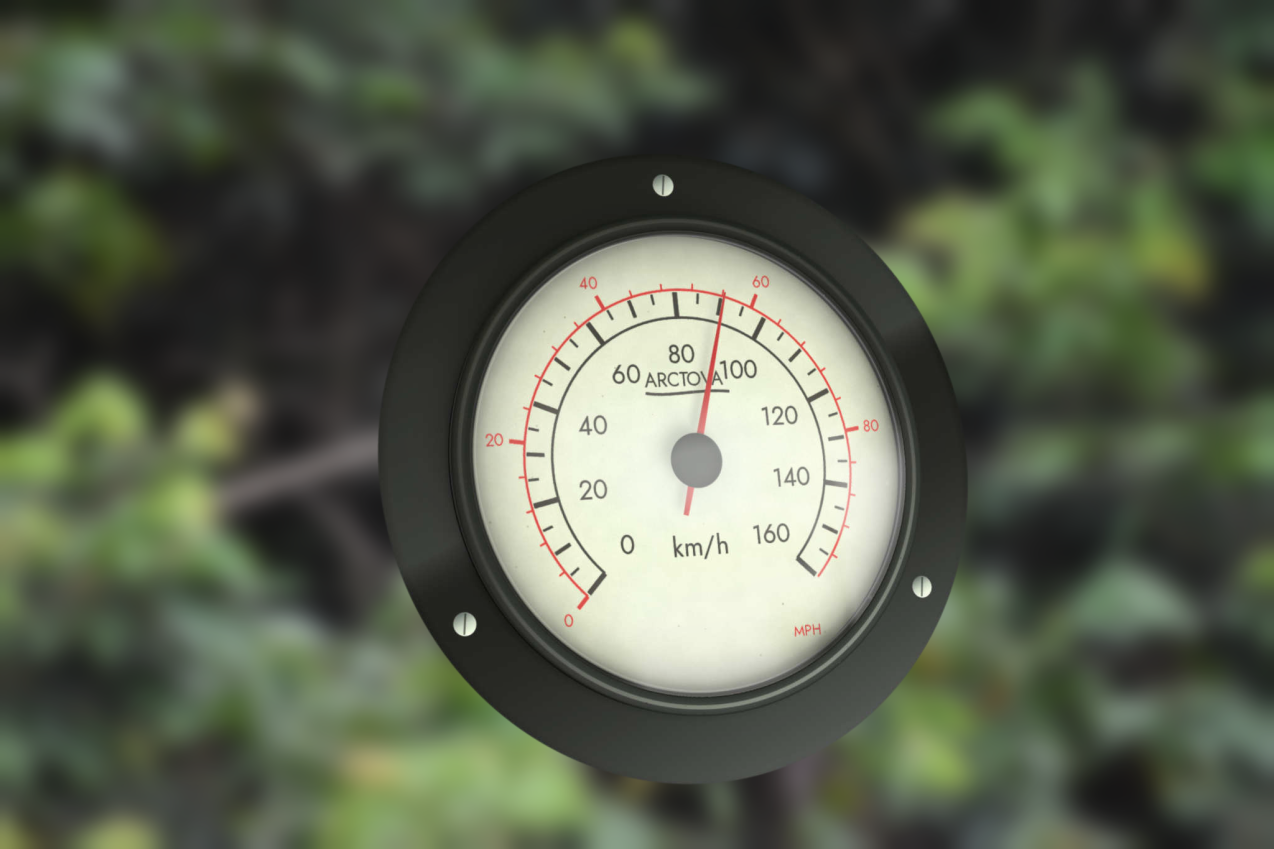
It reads 90; km/h
